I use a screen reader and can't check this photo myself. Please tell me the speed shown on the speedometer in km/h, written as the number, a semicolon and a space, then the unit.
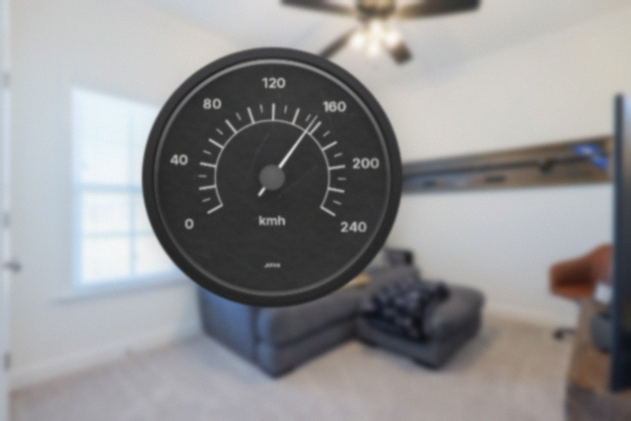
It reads 155; km/h
